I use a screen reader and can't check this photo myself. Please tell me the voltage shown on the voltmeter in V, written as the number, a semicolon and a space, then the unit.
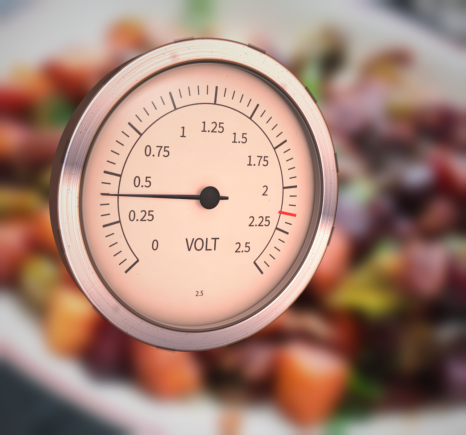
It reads 0.4; V
